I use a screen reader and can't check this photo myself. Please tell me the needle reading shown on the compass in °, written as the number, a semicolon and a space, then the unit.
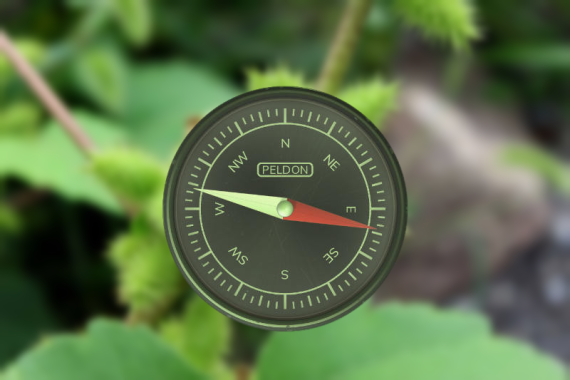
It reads 102.5; °
